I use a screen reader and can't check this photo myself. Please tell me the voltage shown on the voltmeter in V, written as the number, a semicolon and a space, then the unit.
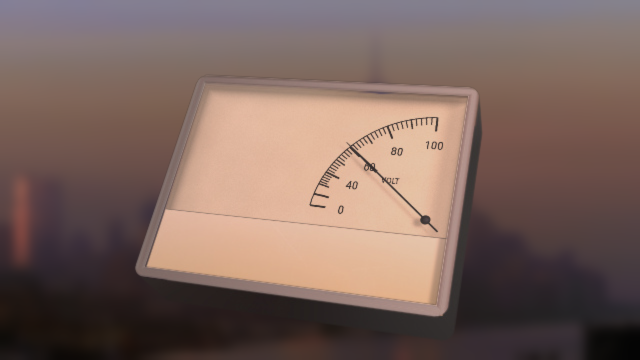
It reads 60; V
